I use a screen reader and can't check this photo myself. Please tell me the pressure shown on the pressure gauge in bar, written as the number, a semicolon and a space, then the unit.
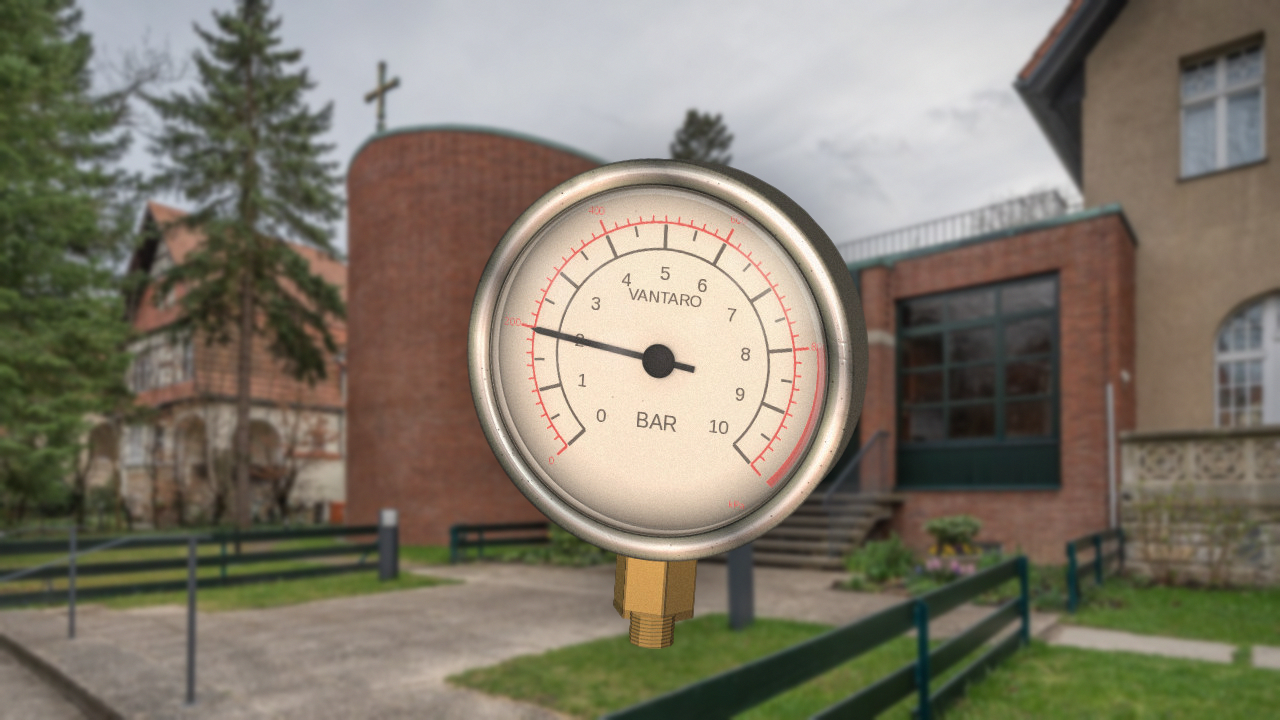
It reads 2; bar
